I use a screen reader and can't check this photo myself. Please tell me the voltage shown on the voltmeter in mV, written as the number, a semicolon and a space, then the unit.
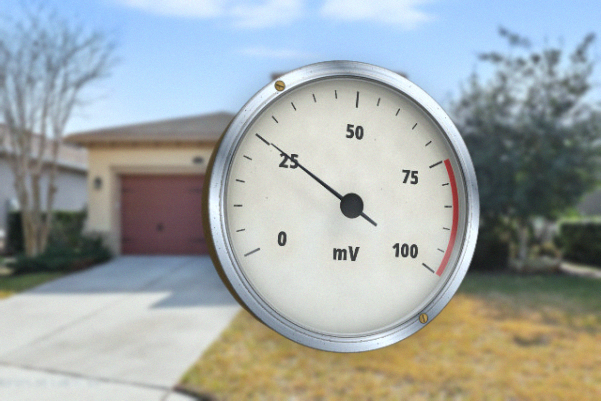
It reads 25; mV
